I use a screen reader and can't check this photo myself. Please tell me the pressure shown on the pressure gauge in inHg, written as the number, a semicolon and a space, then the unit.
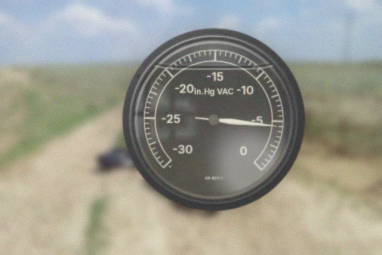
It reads -4.5; inHg
